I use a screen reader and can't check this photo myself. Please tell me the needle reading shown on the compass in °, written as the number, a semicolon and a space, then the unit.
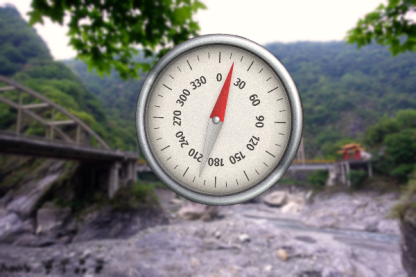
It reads 15; °
